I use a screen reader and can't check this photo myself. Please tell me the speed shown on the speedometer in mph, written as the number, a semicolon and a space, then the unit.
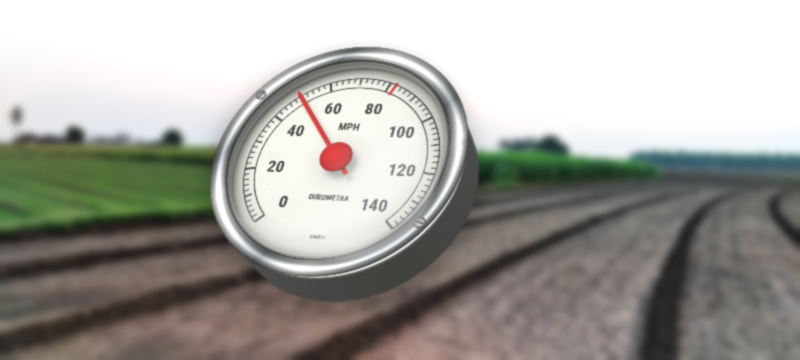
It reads 50; mph
